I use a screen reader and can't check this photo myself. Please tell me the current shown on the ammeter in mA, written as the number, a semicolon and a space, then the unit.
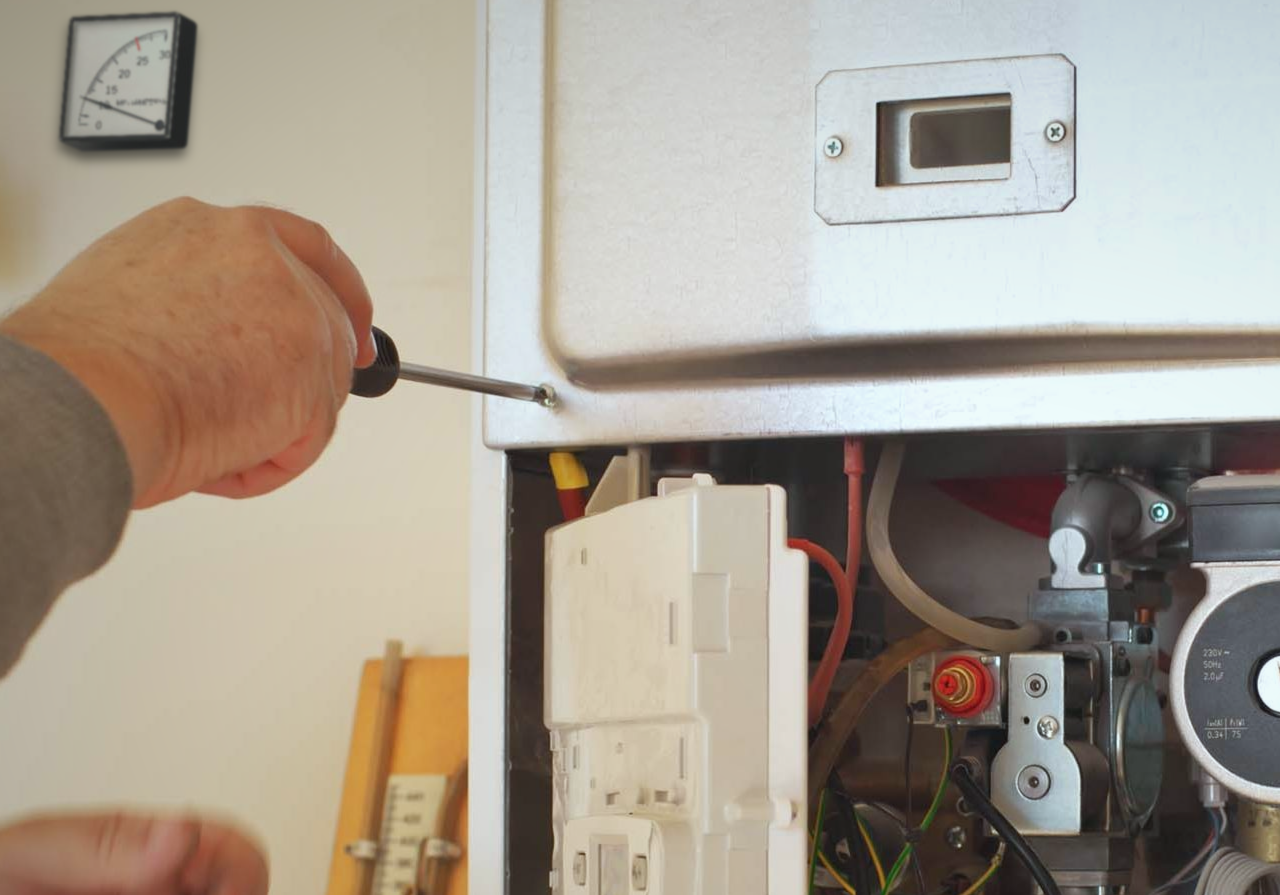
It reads 10; mA
